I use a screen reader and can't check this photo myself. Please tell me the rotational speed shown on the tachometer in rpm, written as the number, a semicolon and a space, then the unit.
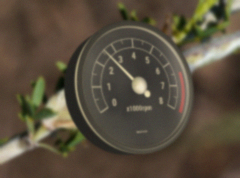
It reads 2500; rpm
